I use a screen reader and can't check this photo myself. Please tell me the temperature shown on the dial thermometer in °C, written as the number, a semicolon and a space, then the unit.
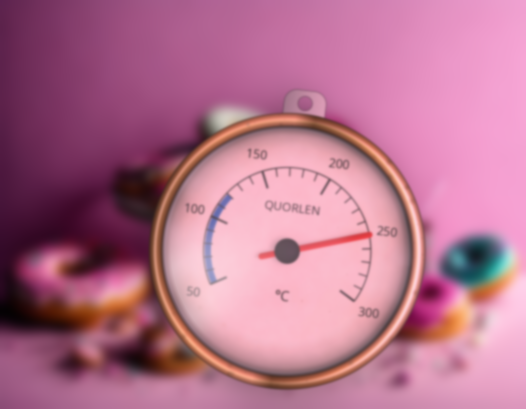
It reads 250; °C
